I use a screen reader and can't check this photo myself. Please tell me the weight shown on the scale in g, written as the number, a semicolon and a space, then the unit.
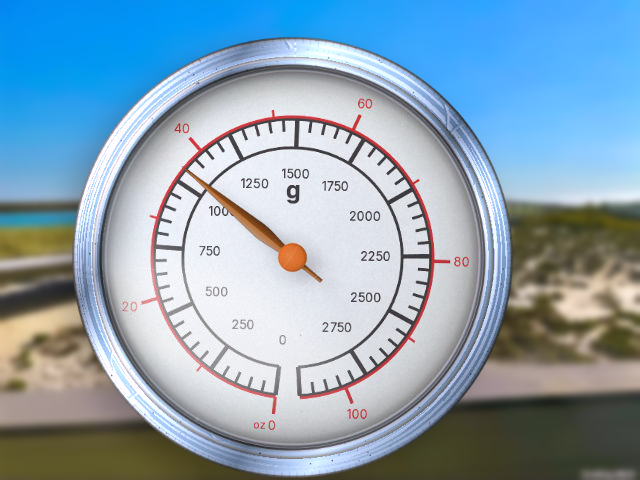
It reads 1050; g
